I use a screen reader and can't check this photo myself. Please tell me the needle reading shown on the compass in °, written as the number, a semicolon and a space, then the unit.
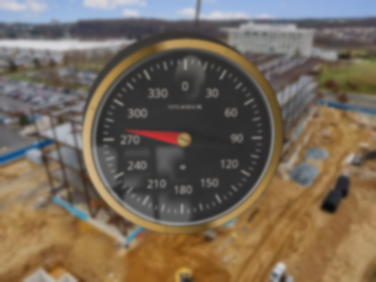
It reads 280; °
